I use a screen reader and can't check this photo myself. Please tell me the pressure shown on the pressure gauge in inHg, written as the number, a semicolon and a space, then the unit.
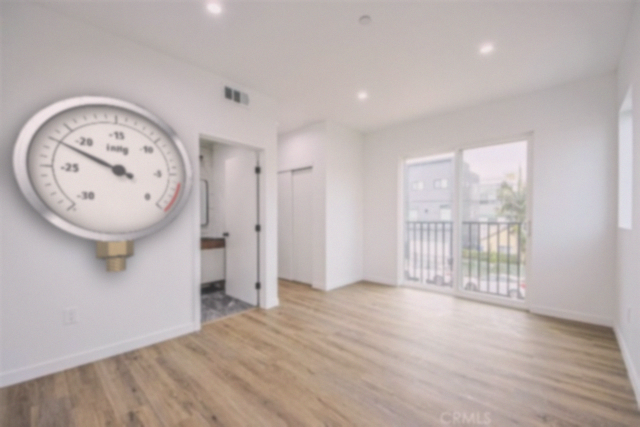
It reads -22; inHg
